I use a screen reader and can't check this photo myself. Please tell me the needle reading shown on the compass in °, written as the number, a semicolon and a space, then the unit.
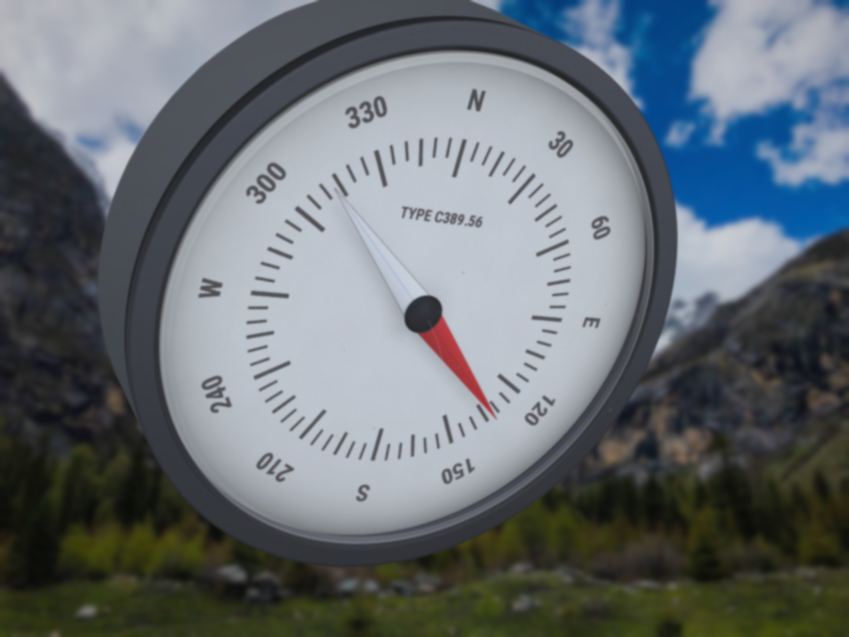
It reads 132.5; °
